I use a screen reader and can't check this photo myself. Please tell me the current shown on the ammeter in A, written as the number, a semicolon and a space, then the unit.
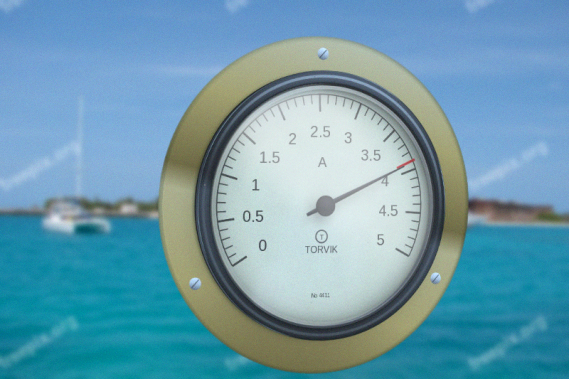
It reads 3.9; A
